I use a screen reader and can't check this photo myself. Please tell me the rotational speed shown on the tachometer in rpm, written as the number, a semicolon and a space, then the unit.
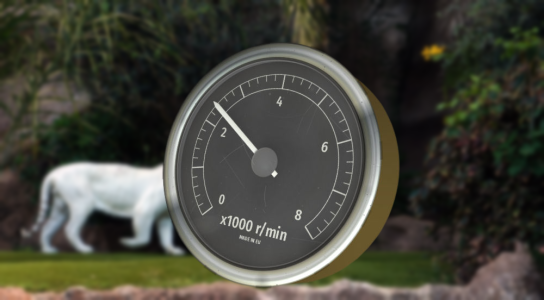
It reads 2400; rpm
